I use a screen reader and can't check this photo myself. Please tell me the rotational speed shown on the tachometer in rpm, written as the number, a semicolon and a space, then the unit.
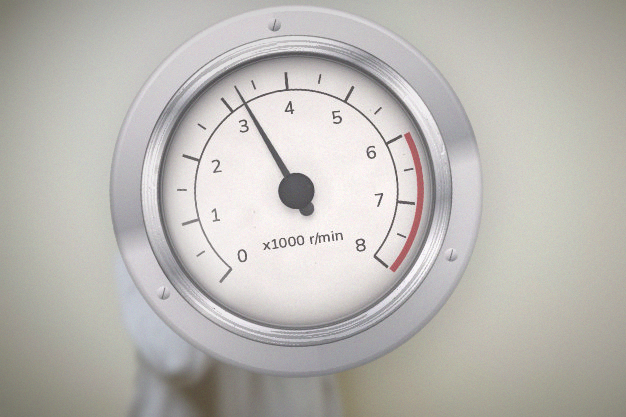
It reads 3250; rpm
